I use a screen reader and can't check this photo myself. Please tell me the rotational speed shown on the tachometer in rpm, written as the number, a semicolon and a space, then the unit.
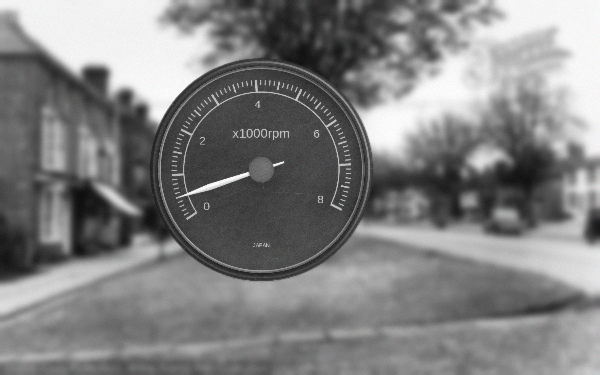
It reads 500; rpm
